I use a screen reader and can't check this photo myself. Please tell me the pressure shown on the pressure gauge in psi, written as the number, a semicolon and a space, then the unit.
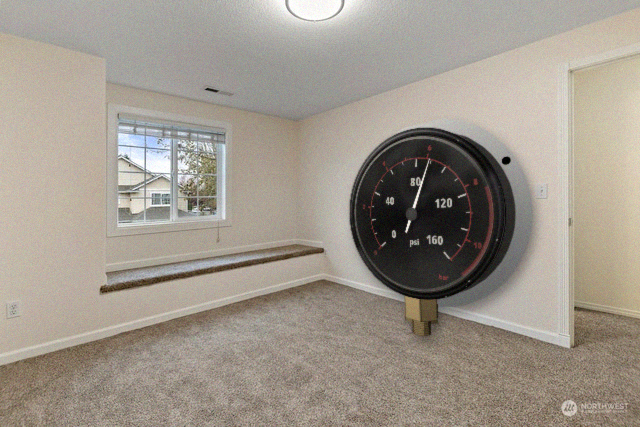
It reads 90; psi
